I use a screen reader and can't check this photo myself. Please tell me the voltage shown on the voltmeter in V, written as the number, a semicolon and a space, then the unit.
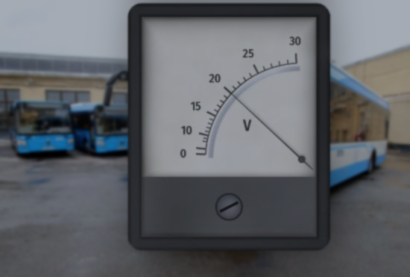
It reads 20; V
